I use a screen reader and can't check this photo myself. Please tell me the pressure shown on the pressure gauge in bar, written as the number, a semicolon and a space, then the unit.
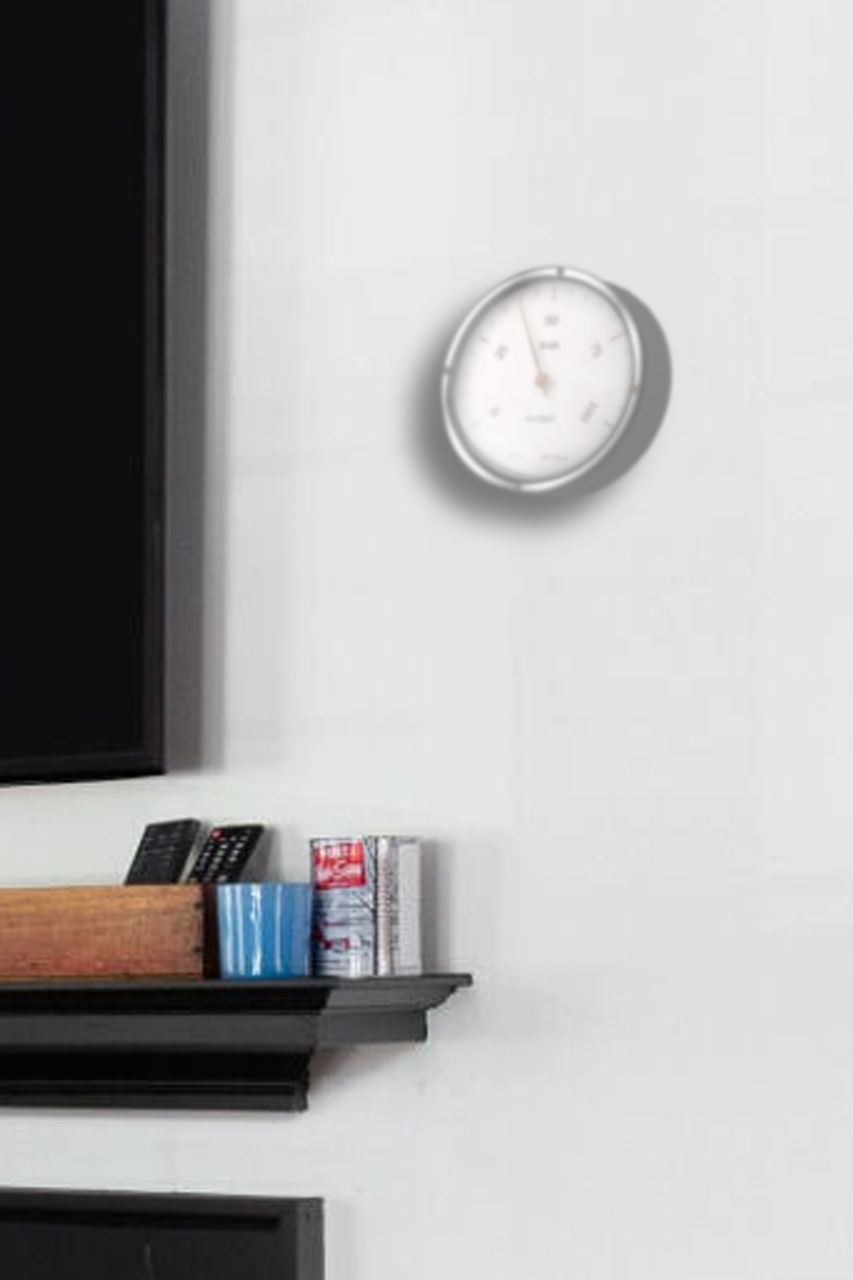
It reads 40; bar
